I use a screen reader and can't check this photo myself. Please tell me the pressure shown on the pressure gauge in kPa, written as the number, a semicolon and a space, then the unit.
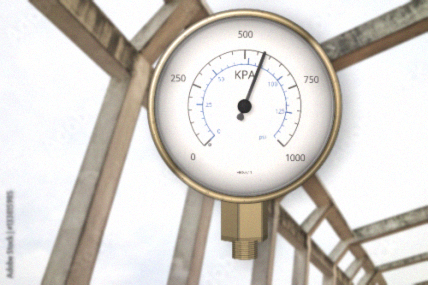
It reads 575; kPa
